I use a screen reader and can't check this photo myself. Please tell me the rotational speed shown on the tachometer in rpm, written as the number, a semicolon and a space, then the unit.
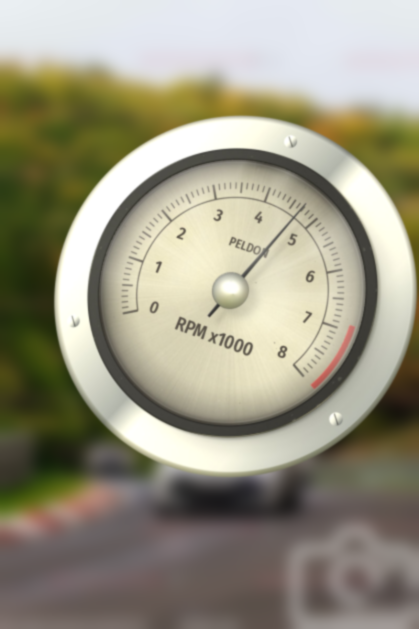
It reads 4700; rpm
